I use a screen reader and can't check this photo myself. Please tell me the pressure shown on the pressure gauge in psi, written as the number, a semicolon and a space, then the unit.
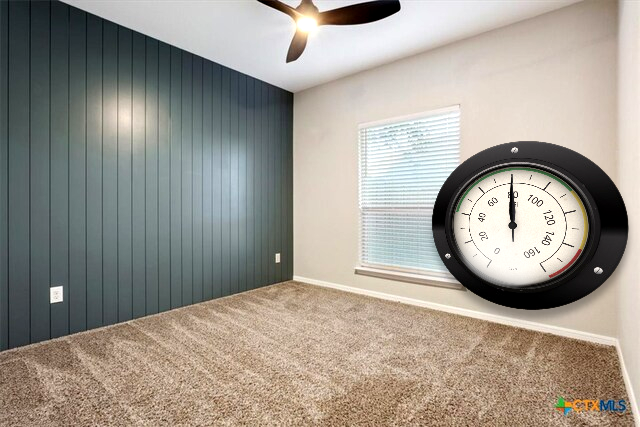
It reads 80; psi
